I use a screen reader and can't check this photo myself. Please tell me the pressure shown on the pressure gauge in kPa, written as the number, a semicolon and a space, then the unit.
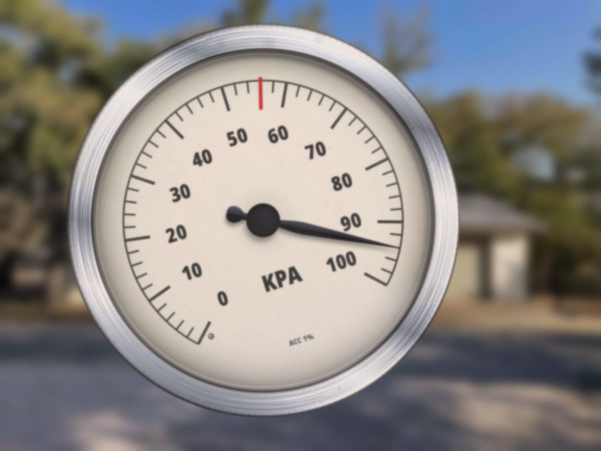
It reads 94; kPa
